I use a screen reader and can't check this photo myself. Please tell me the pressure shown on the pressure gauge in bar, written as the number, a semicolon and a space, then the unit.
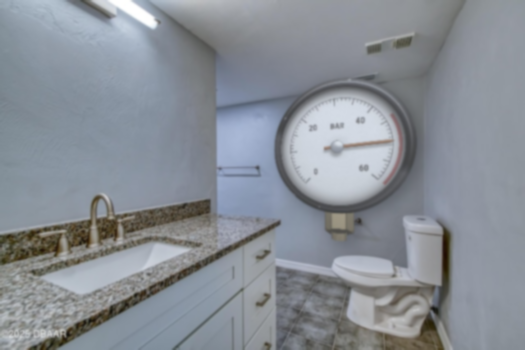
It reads 50; bar
